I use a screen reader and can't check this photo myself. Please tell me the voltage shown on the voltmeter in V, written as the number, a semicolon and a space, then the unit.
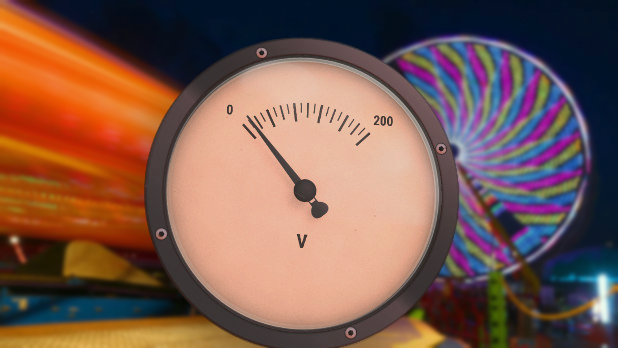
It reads 10; V
